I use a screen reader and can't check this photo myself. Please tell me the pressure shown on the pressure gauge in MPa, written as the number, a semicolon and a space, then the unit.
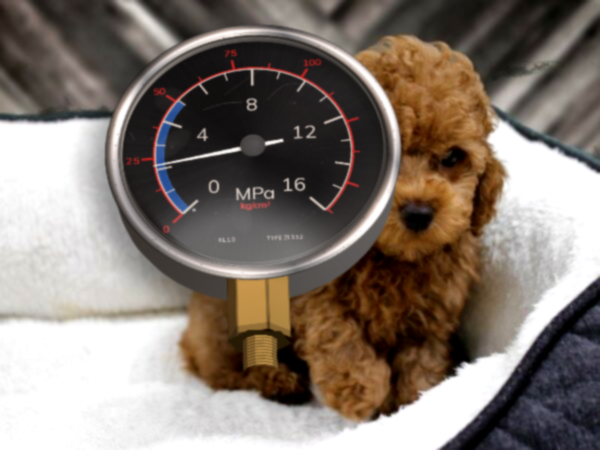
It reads 2; MPa
